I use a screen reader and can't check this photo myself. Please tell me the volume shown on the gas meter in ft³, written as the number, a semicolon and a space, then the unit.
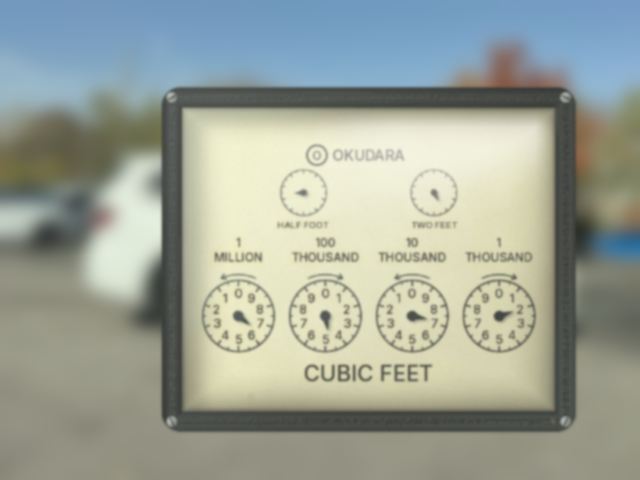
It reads 647200; ft³
